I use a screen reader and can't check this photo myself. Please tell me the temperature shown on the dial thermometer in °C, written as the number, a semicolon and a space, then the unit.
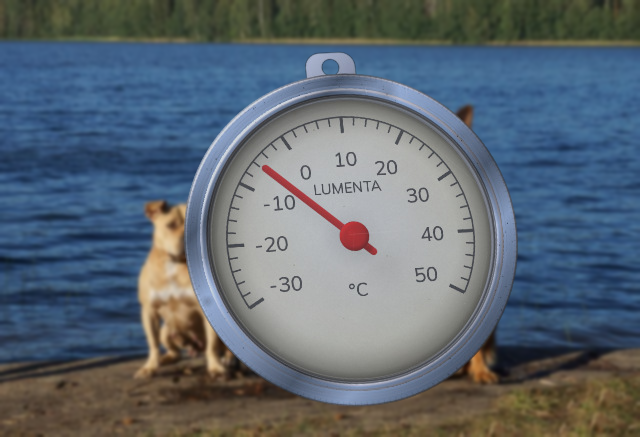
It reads -6; °C
